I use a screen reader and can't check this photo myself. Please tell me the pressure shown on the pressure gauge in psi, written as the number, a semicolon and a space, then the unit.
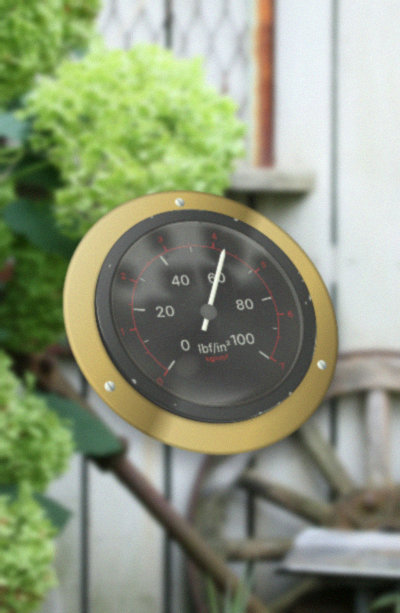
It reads 60; psi
